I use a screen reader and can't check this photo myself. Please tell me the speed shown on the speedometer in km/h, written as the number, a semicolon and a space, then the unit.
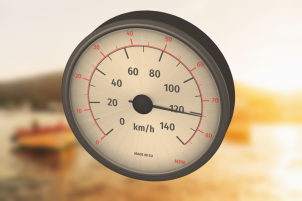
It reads 120; km/h
